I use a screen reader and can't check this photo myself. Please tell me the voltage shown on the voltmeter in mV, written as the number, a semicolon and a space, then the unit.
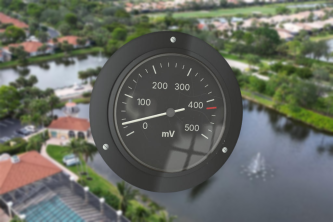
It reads 30; mV
